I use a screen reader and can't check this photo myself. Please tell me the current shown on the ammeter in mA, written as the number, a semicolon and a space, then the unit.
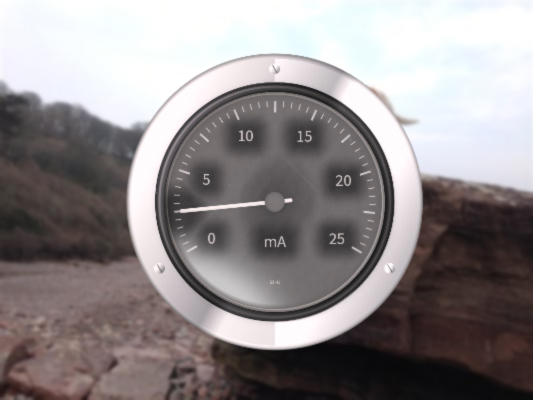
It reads 2.5; mA
